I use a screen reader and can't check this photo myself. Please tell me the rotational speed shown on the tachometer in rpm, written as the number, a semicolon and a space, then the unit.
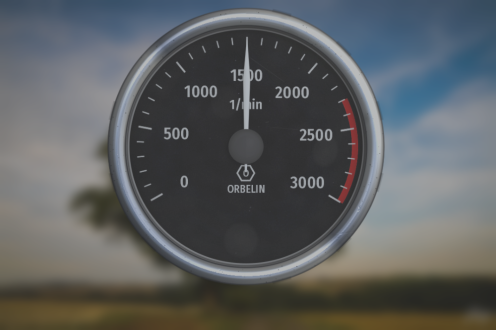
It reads 1500; rpm
